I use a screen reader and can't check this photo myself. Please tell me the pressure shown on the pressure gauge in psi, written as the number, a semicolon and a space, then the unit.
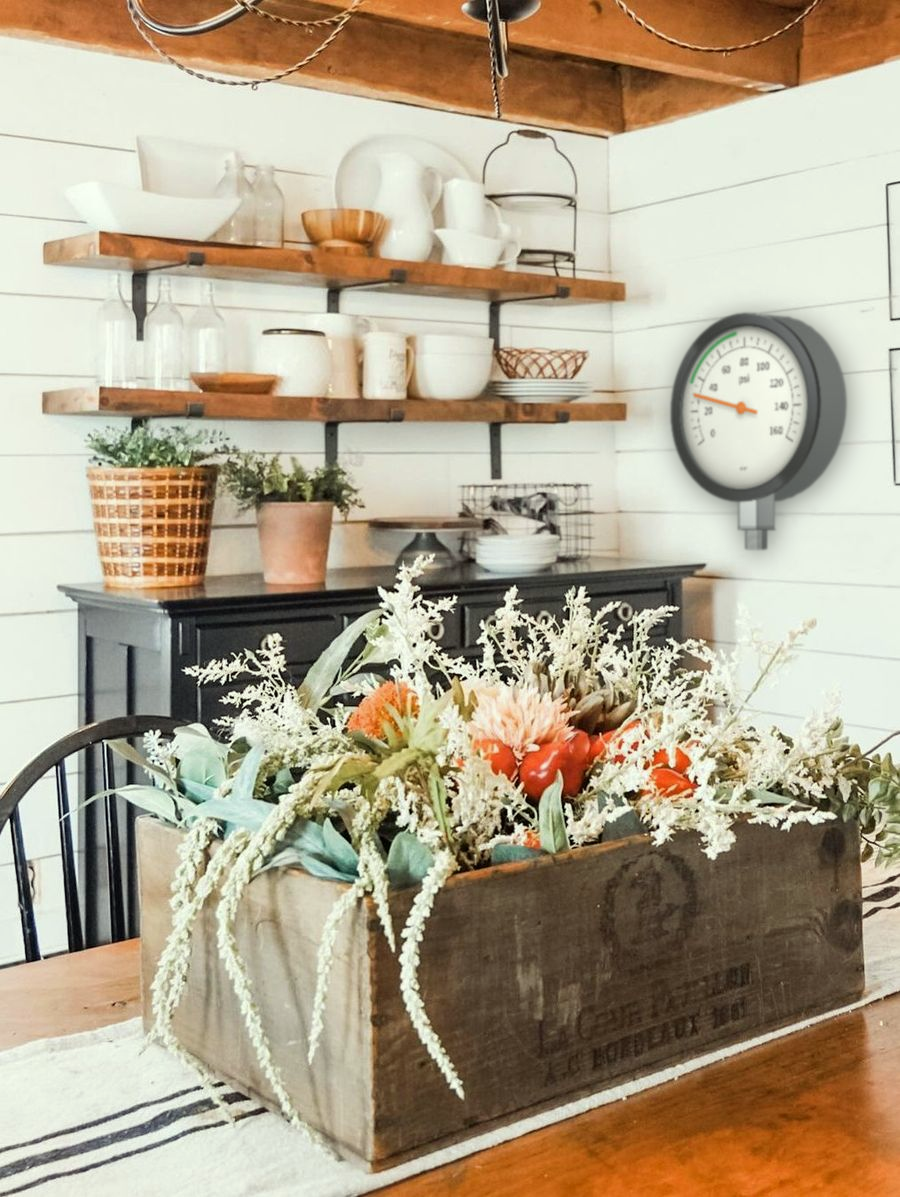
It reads 30; psi
